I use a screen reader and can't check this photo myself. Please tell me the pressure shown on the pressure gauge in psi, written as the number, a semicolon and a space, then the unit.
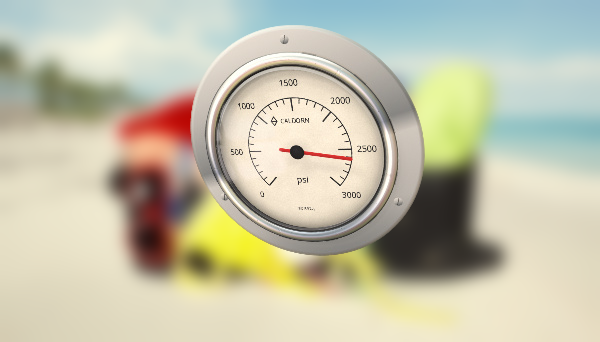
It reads 2600; psi
